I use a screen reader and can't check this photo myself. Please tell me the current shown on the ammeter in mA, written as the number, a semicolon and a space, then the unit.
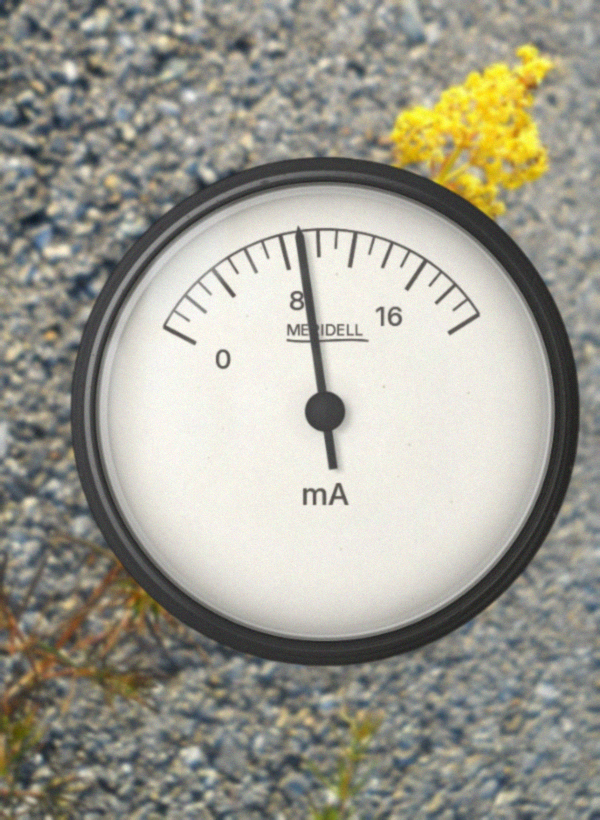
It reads 9; mA
